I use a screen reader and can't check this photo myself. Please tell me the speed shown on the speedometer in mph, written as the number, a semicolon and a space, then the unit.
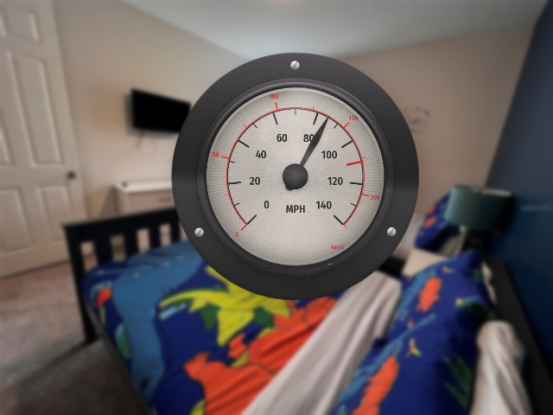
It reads 85; mph
